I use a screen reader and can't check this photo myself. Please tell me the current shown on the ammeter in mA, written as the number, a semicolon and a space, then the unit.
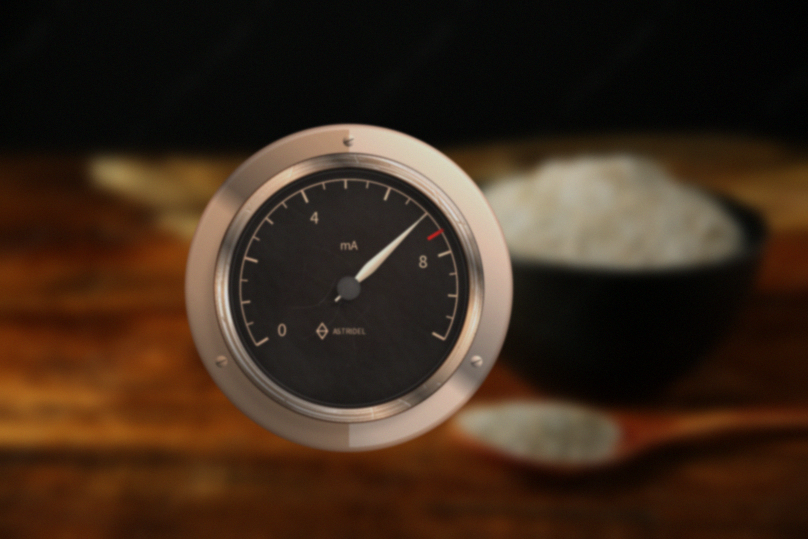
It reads 7; mA
